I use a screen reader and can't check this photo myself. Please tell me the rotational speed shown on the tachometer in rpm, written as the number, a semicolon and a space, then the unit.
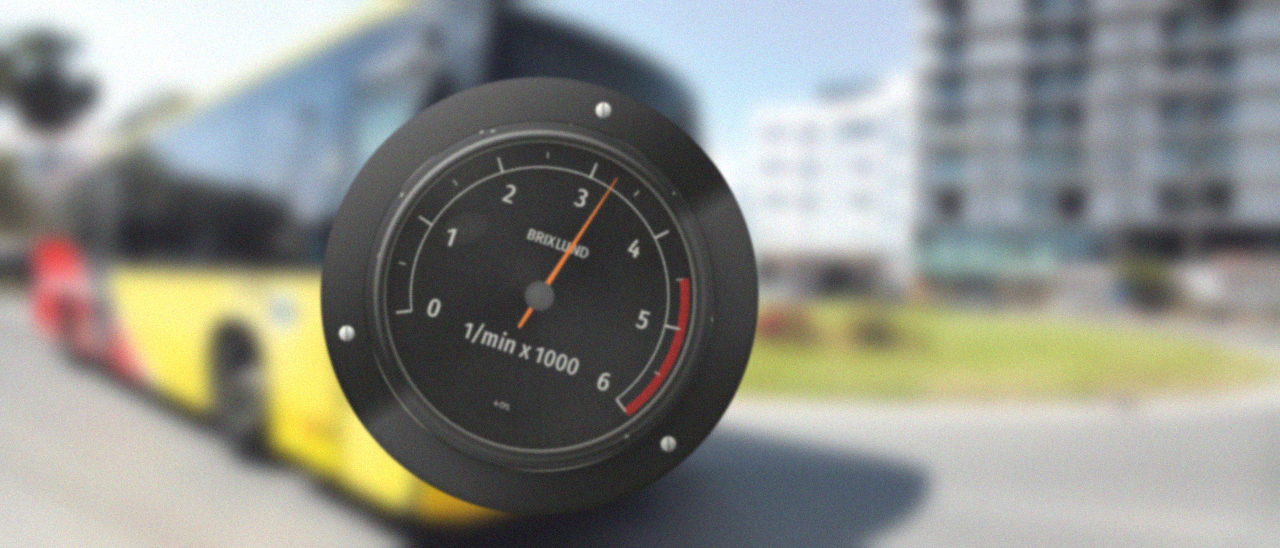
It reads 3250; rpm
